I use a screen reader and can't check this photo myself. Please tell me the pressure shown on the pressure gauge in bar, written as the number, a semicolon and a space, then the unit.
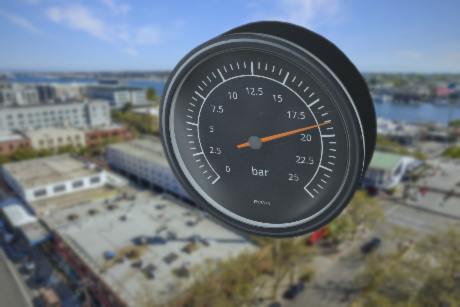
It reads 19; bar
